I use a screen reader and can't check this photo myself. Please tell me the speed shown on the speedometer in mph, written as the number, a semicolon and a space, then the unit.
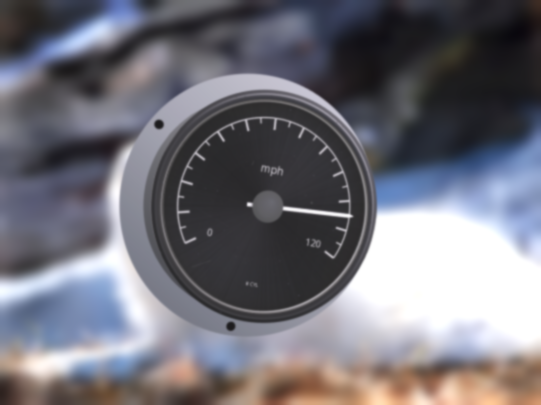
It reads 105; mph
